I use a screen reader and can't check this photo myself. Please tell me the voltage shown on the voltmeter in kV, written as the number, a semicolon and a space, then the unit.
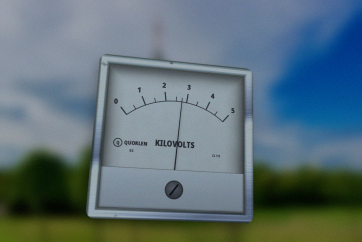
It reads 2.75; kV
